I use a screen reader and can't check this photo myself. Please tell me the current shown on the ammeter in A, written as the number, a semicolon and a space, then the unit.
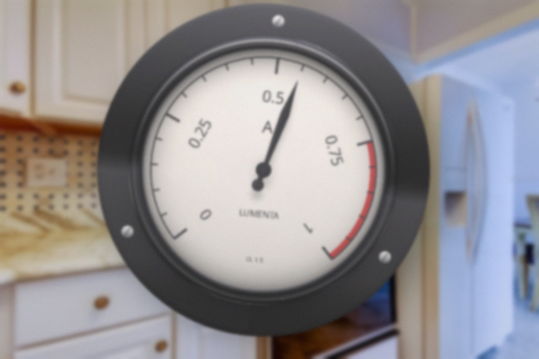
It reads 0.55; A
